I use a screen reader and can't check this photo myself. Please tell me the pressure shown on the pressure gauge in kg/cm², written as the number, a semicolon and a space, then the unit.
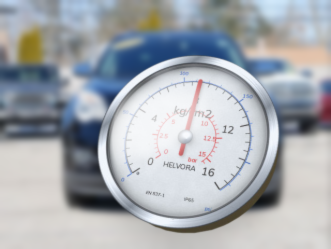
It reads 8; kg/cm²
